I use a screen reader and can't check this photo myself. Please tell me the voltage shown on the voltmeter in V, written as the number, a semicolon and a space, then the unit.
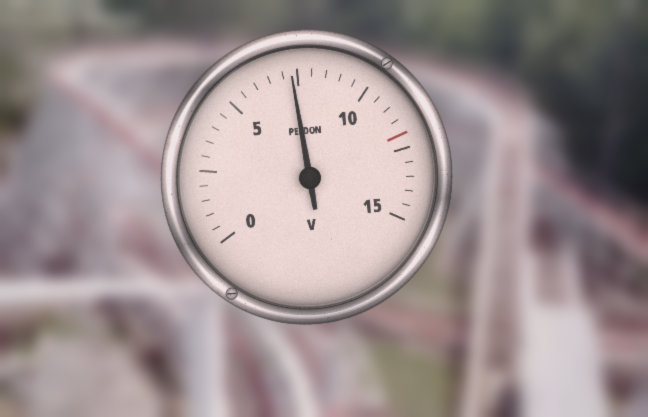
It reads 7.25; V
